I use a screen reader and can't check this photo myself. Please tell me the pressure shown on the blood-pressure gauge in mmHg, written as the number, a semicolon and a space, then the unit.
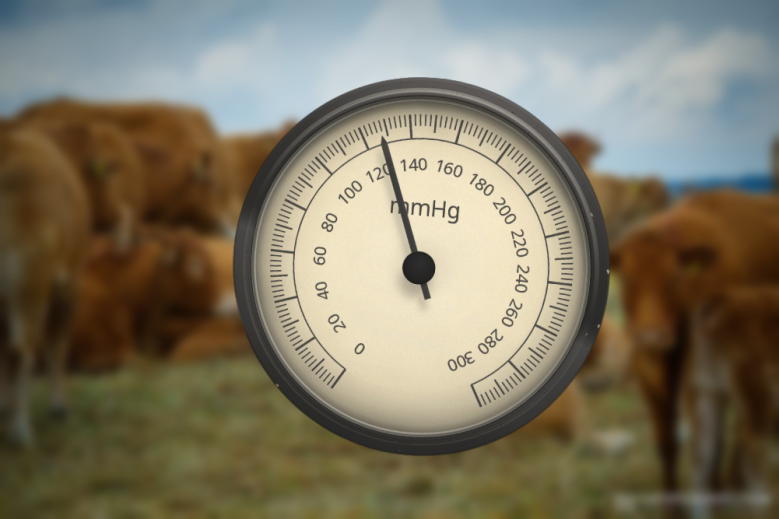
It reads 128; mmHg
